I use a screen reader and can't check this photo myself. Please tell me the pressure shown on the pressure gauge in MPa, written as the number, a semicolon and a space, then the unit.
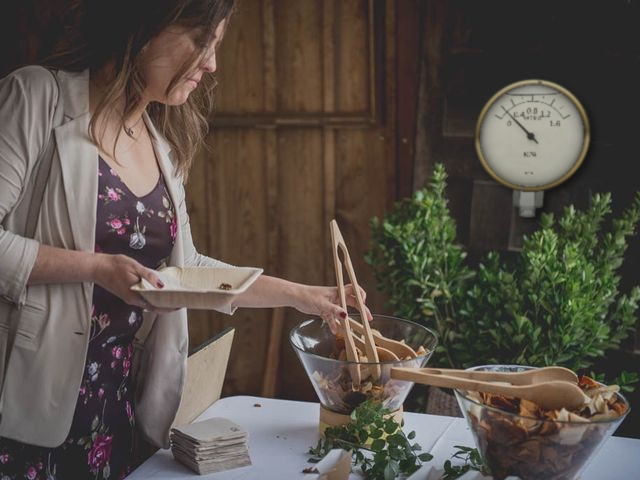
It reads 0.2; MPa
